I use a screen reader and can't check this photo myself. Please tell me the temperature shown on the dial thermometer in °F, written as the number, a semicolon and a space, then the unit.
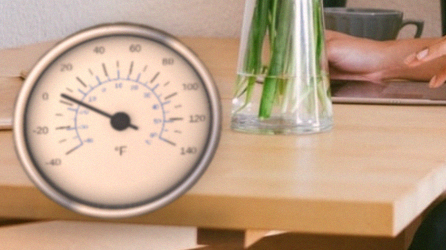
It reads 5; °F
